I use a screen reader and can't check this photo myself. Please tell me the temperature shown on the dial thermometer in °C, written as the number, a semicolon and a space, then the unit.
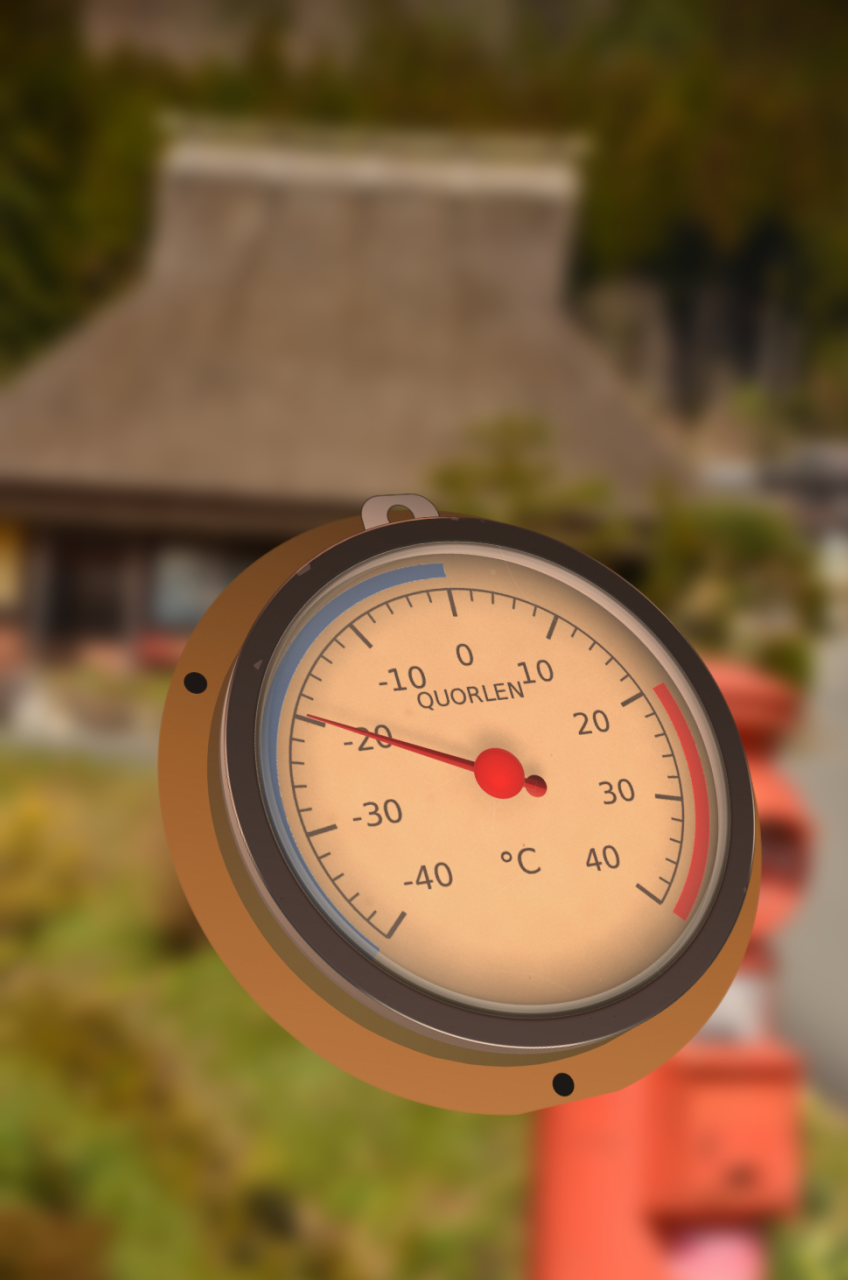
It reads -20; °C
